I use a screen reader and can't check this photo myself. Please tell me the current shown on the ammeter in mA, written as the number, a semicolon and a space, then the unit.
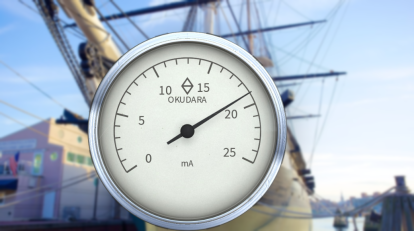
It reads 19; mA
